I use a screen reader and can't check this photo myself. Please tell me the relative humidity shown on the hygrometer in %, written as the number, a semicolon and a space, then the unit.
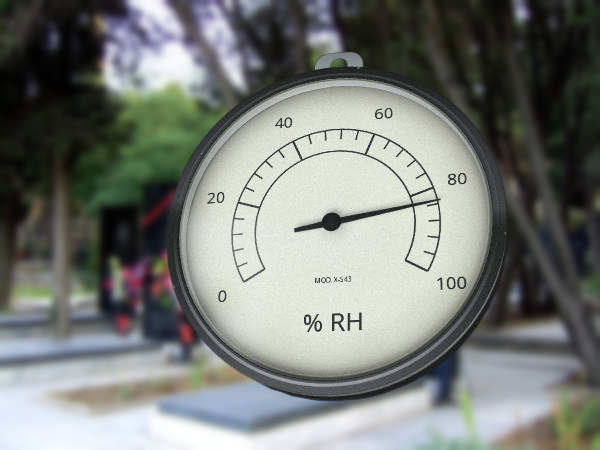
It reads 84; %
